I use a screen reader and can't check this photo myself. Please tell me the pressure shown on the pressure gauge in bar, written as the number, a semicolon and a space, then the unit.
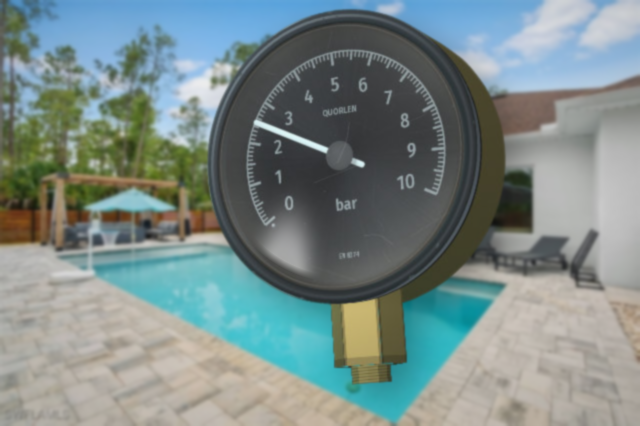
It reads 2.5; bar
